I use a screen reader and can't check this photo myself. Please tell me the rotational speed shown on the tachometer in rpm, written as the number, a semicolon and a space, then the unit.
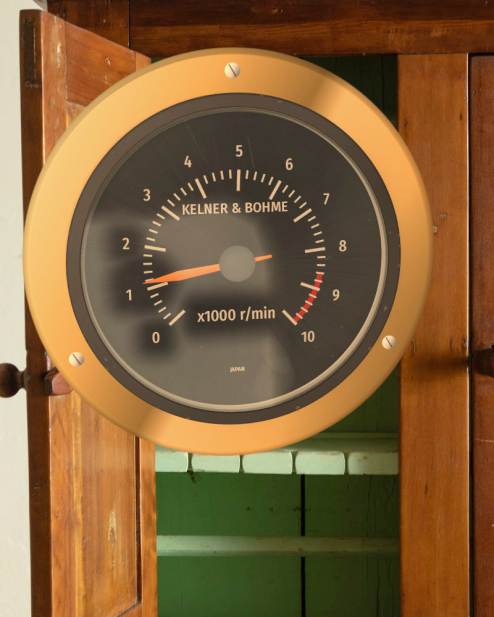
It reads 1200; rpm
